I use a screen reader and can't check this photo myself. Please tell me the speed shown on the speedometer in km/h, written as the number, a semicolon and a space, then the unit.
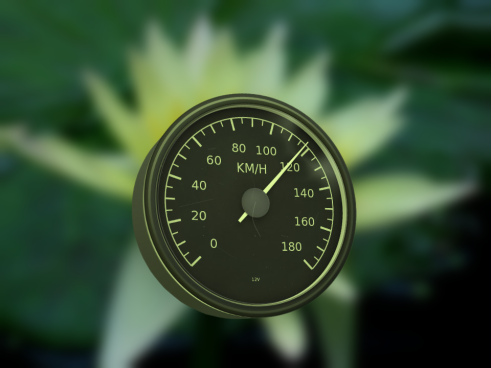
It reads 117.5; km/h
